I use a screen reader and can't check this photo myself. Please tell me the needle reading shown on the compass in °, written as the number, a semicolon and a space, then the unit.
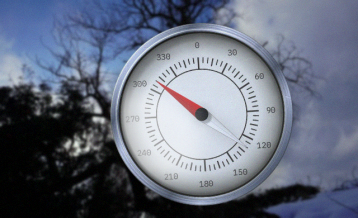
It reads 310; °
